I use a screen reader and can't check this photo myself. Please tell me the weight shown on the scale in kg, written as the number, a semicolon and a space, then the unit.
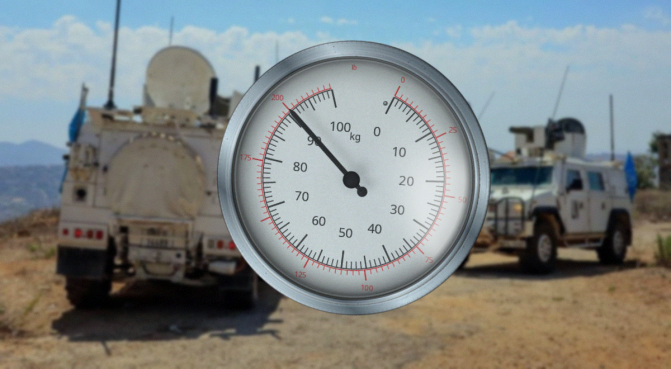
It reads 91; kg
